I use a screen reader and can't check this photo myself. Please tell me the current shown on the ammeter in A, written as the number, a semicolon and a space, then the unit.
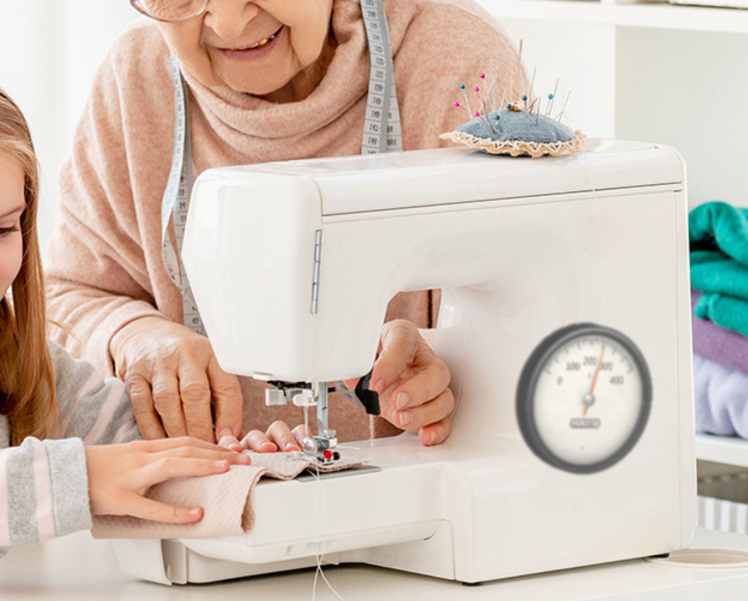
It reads 250; A
